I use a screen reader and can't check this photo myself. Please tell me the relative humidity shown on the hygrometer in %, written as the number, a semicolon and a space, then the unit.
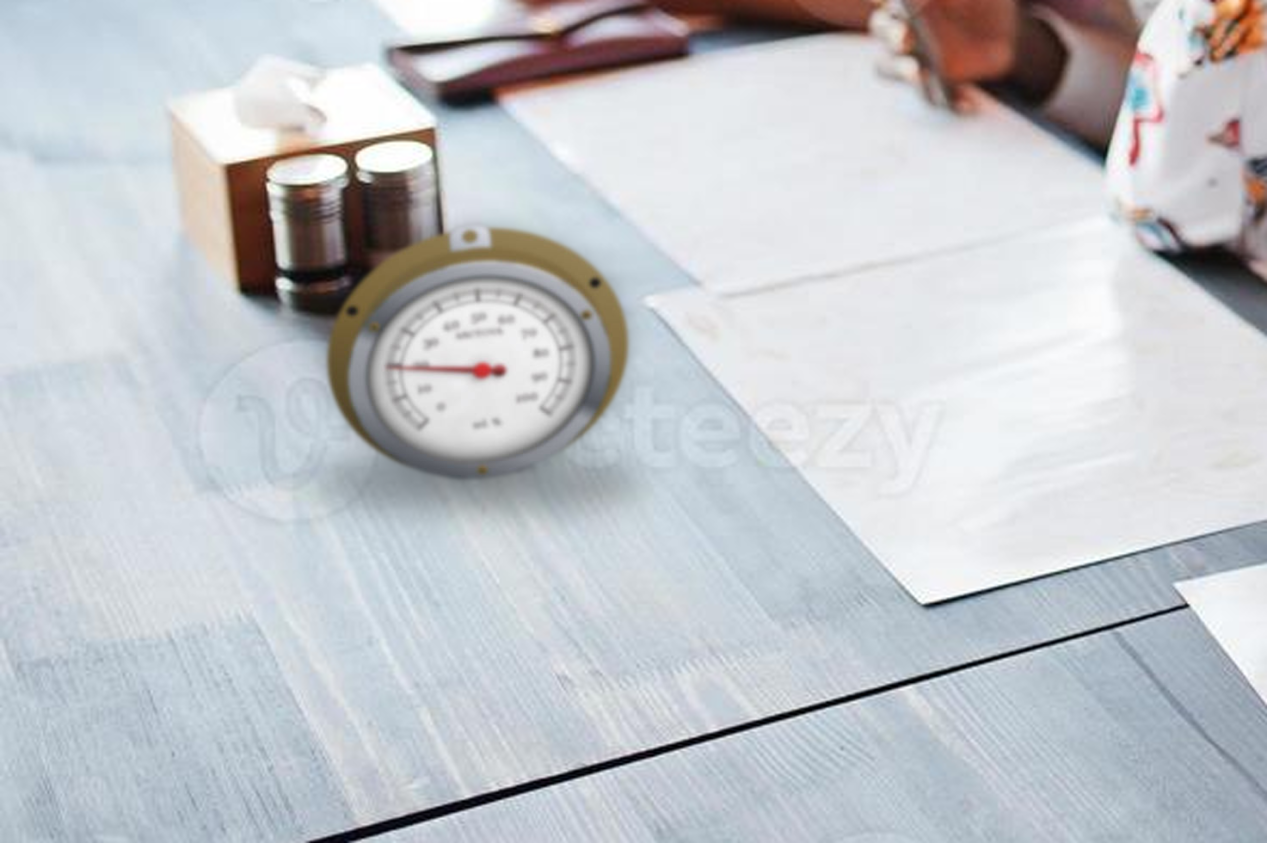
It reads 20; %
